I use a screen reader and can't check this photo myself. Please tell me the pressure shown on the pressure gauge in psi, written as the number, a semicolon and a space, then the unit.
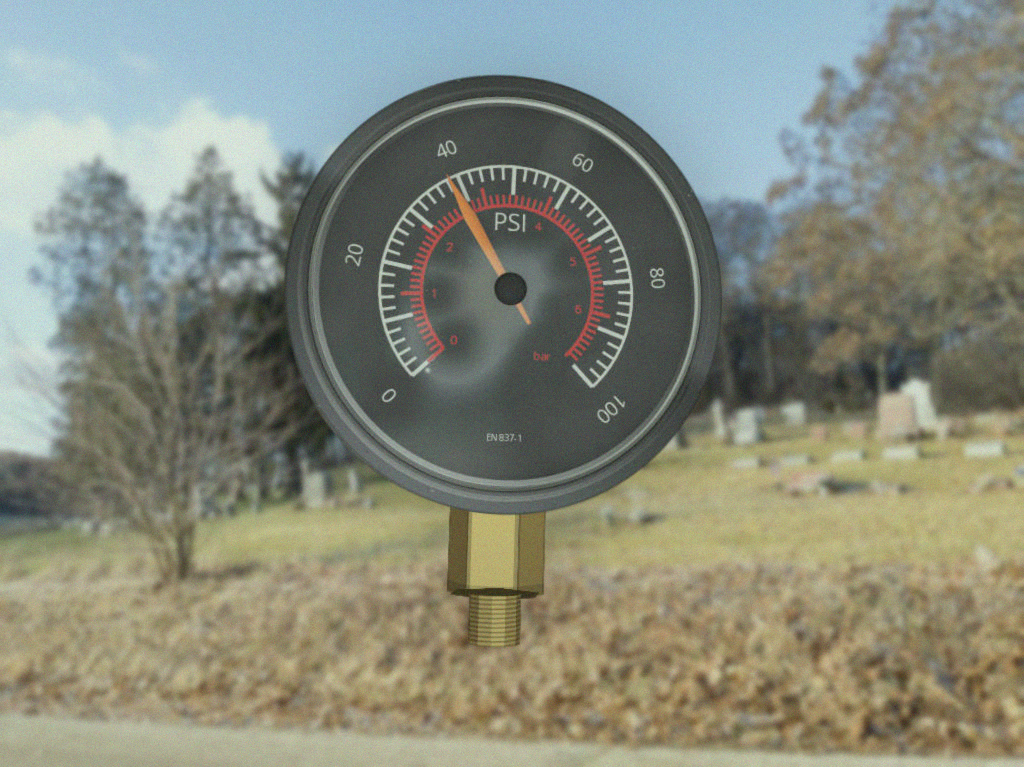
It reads 38; psi
